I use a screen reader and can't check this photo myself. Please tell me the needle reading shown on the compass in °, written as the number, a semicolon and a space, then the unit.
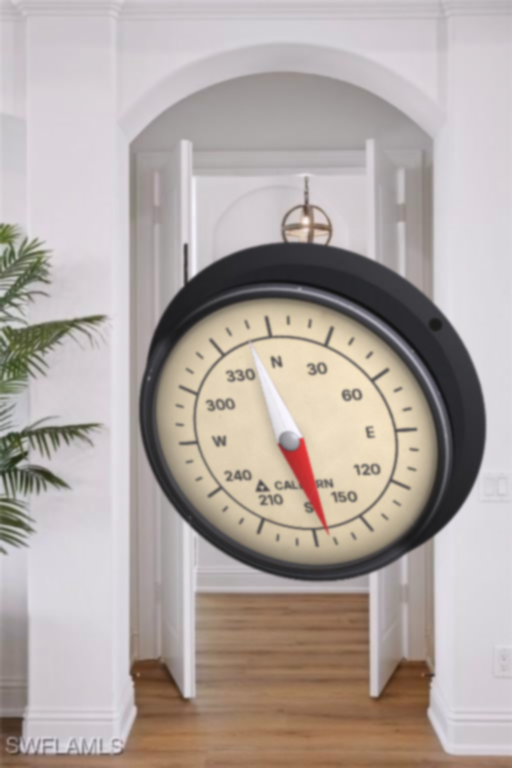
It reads 170; °
